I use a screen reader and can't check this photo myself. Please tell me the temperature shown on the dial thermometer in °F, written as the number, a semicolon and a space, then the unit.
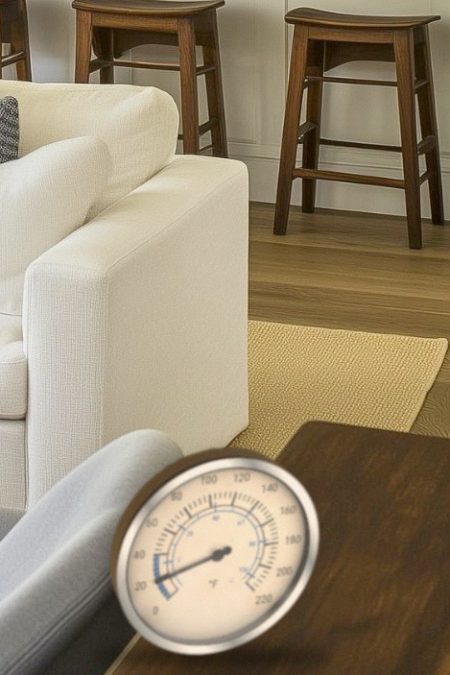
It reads 20; °F
